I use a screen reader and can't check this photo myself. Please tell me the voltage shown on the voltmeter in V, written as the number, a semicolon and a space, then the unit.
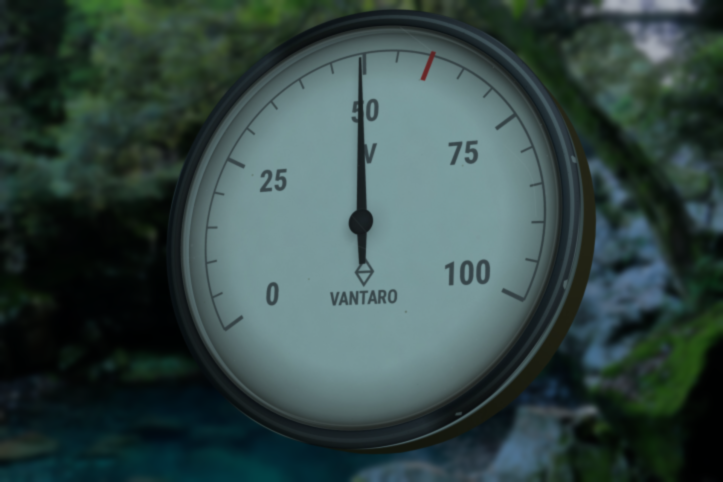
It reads 50; V
